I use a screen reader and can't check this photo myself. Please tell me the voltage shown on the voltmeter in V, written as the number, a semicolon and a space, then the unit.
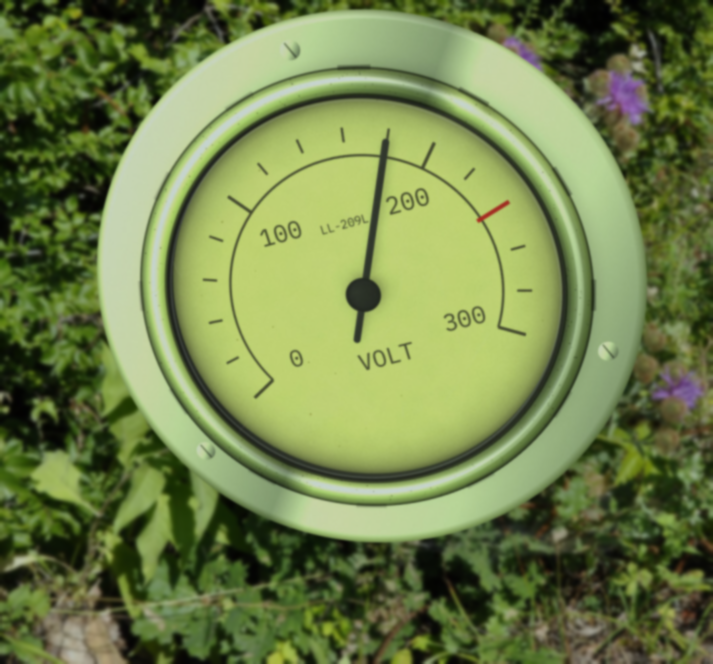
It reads 180; V
